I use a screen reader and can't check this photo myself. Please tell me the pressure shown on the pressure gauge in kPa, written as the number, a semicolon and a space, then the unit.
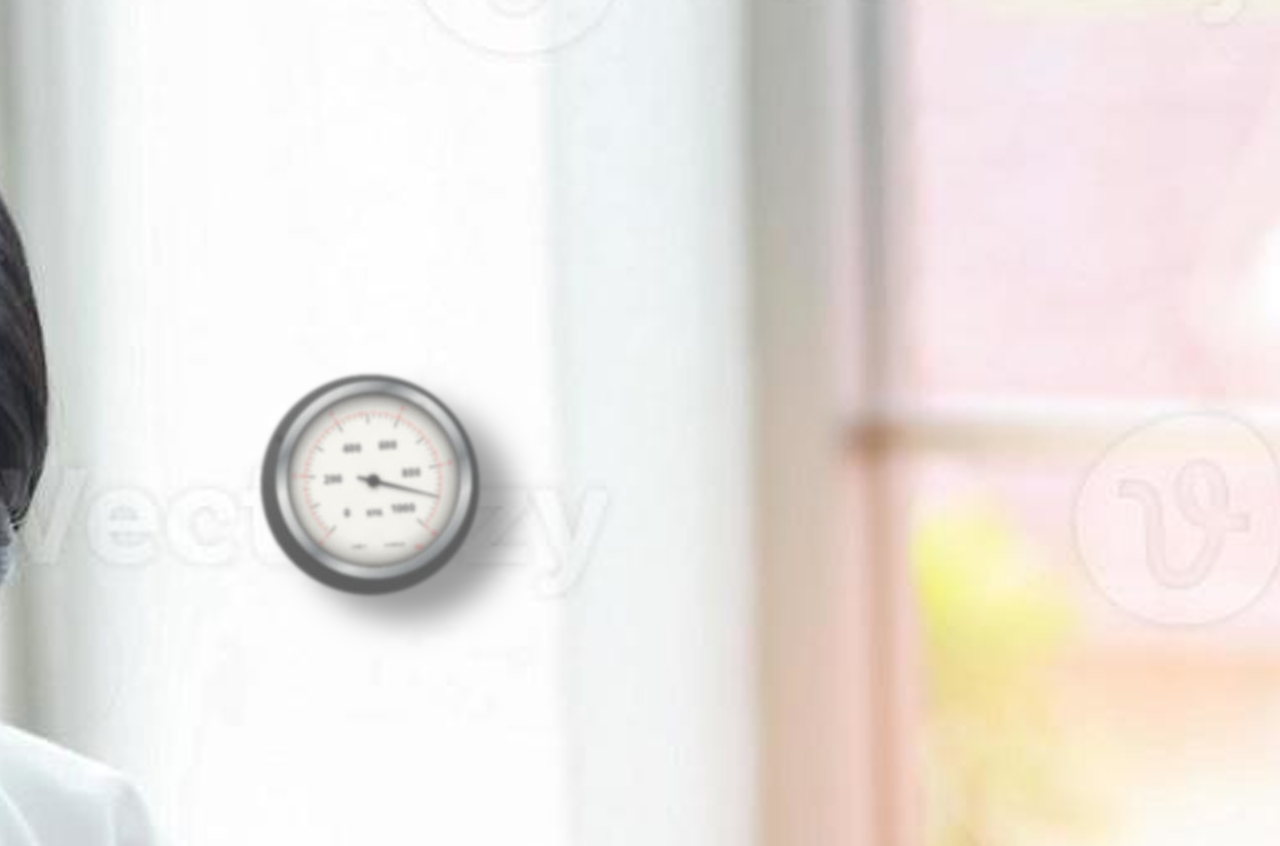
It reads 900; kPa
